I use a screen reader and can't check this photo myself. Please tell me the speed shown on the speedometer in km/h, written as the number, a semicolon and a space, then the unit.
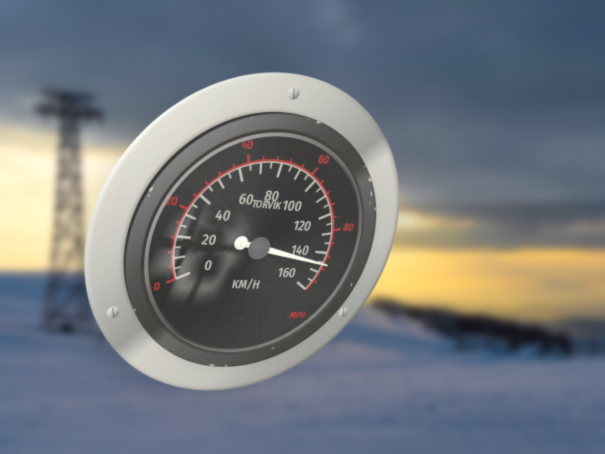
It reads 145; km/h
